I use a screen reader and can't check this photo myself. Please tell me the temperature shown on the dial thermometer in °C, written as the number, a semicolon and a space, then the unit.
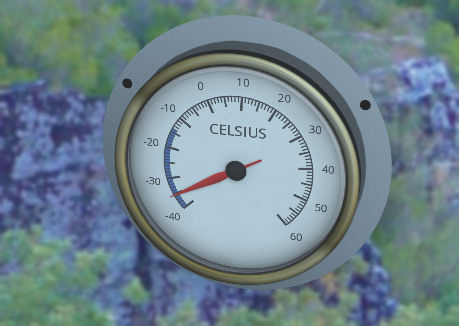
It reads -35; °C
